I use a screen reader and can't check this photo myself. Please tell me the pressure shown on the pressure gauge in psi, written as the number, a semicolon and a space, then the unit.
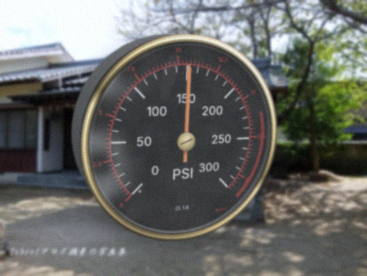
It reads 150; psi
